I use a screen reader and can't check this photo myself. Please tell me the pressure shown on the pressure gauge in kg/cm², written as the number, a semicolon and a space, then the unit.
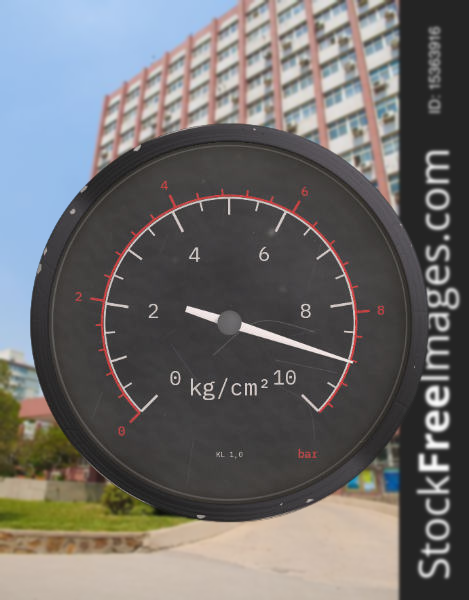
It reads 9; kg/cm²
